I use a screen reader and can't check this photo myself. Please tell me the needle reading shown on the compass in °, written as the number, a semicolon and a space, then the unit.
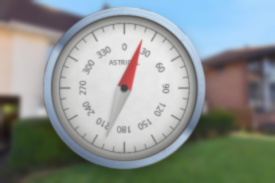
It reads 20; °
